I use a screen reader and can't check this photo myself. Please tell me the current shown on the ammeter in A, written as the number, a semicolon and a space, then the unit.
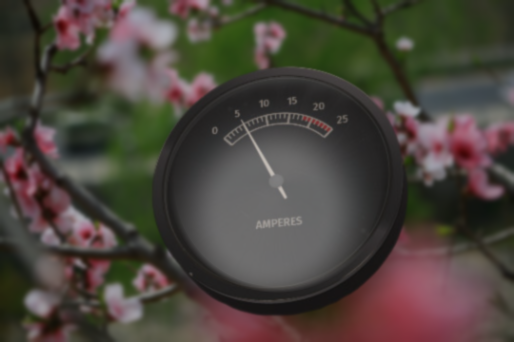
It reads 5; A
